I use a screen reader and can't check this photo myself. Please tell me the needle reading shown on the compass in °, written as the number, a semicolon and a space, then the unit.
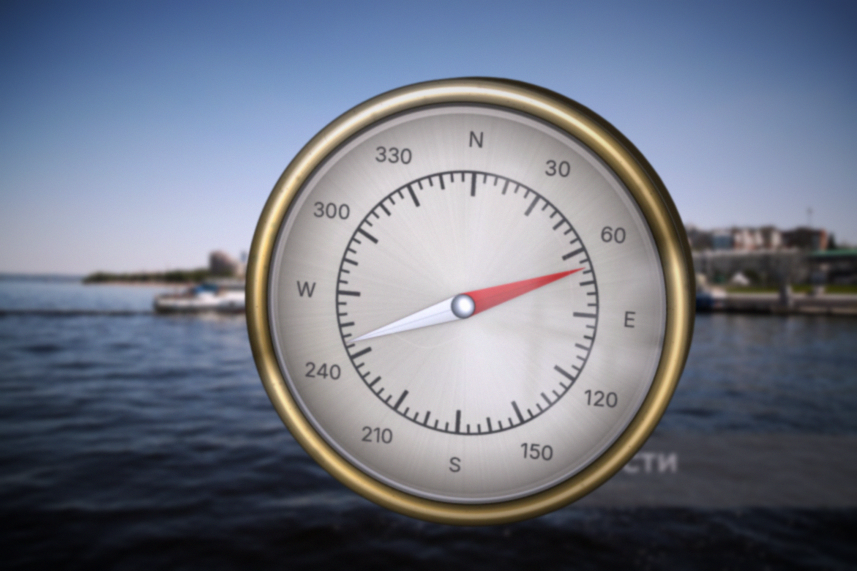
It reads 67.5; °
